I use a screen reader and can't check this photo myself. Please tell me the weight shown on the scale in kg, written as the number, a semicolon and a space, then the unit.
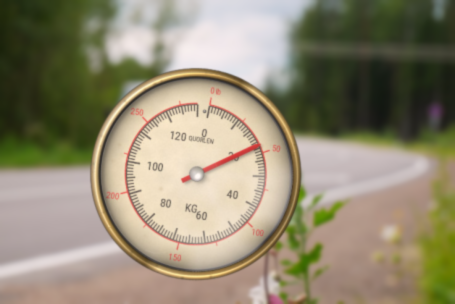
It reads 20; kg
